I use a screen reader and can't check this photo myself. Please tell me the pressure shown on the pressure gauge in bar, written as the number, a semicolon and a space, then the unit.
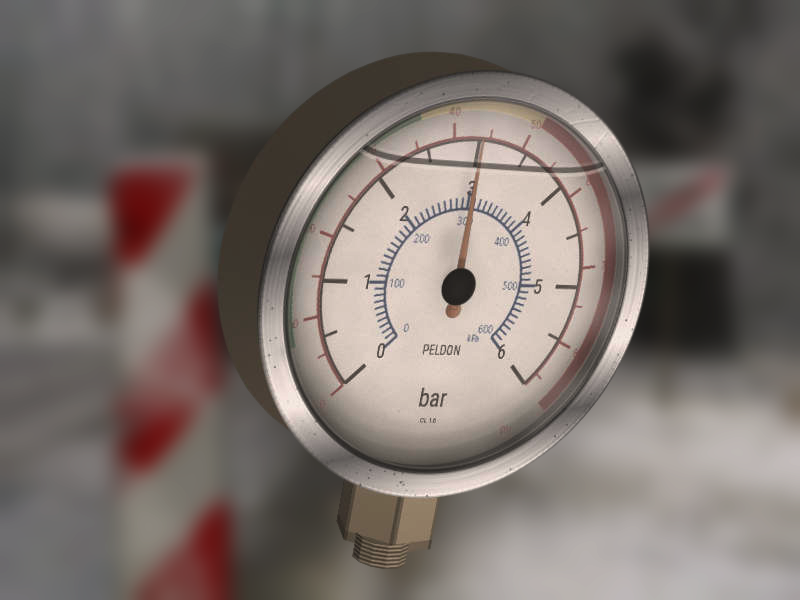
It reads 3; bar
